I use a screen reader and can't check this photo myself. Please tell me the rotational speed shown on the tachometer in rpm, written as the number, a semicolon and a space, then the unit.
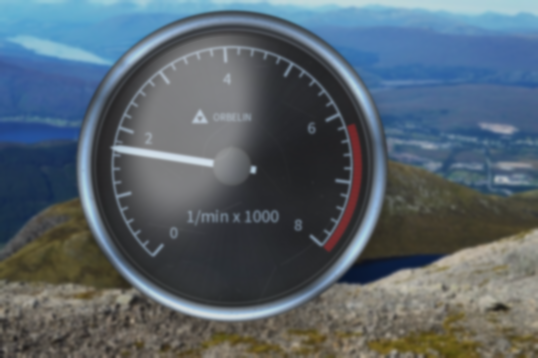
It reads 1700; rpm
